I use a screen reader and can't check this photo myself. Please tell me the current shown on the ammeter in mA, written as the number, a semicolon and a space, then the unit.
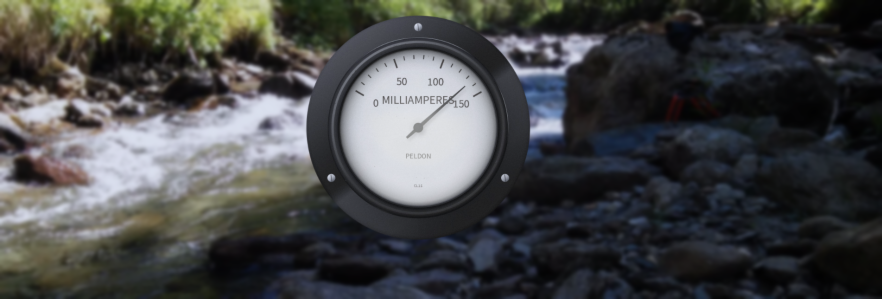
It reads 135; mA
